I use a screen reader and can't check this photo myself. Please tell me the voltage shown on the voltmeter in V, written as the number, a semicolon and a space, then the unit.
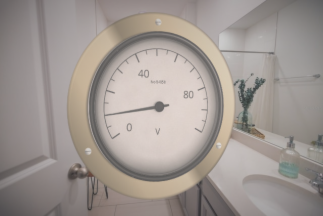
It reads 10; V
